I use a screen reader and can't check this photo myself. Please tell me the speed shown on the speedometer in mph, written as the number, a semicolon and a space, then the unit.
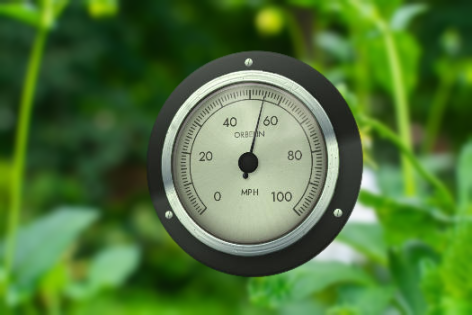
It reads 55; mph
